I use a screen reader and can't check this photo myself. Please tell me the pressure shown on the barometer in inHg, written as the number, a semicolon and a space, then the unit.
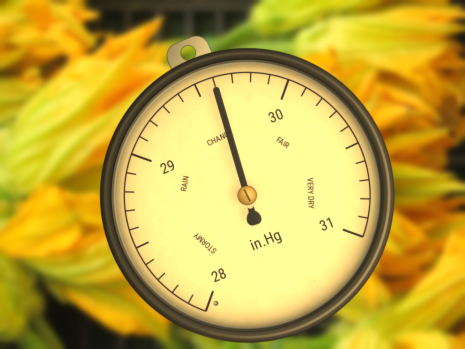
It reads 29.6; inHg
